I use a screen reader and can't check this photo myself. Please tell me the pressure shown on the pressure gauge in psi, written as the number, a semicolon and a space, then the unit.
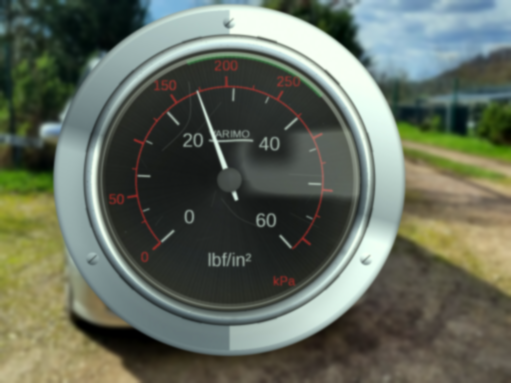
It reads 25; psi
